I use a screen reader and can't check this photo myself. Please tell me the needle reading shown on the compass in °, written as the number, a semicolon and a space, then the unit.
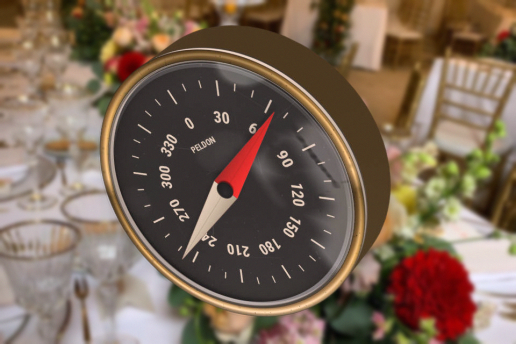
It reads 65; °
